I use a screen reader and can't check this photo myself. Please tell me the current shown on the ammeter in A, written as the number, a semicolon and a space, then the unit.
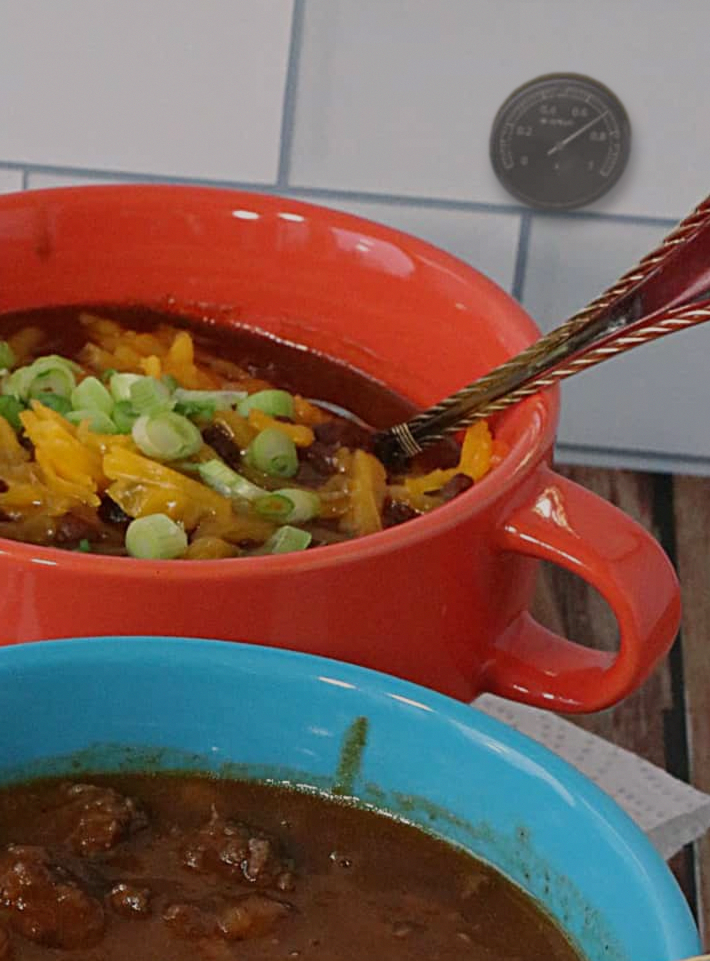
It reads 0.7; A
